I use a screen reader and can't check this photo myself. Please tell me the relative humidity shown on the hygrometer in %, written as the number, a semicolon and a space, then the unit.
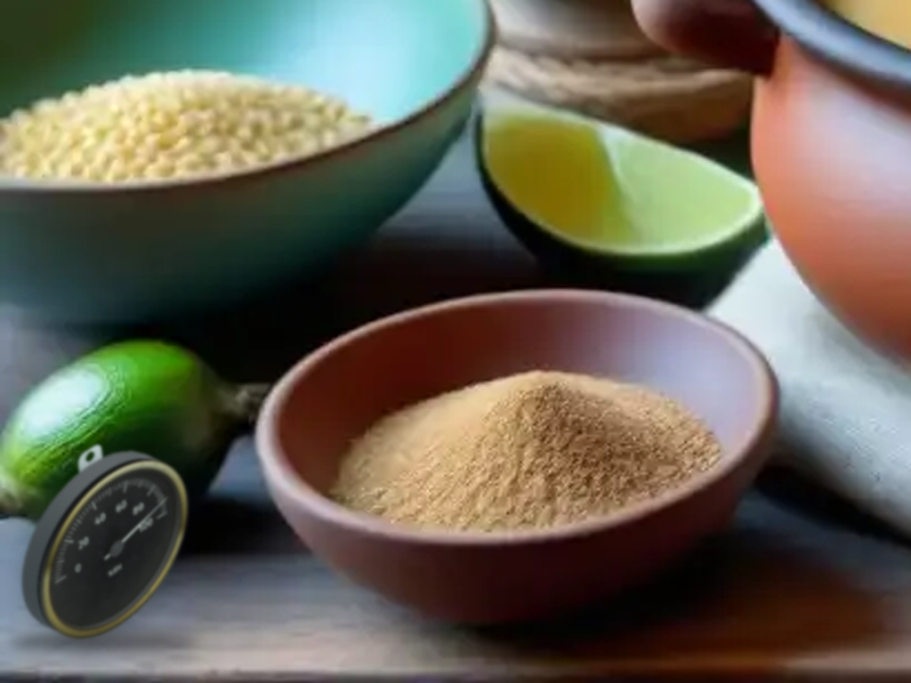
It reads 90; %
